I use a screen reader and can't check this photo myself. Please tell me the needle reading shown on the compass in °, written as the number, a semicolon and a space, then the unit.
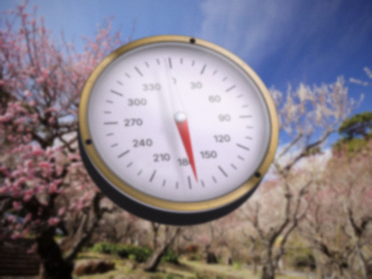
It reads 175; °
